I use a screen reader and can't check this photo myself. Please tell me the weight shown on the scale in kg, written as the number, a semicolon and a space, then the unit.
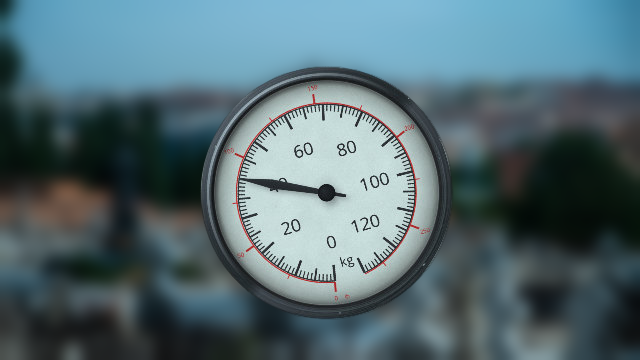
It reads 40; kg
